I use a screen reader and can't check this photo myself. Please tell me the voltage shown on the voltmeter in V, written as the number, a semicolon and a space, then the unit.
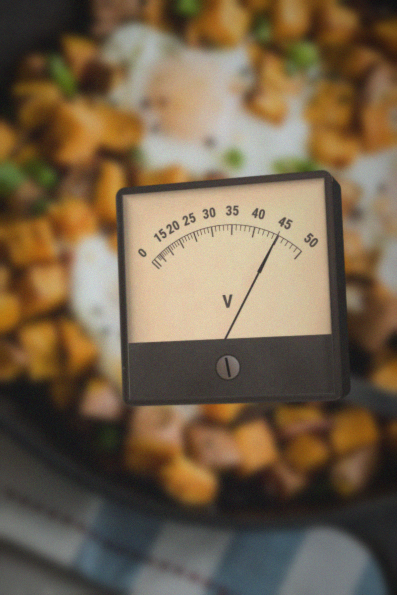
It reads 45; V
